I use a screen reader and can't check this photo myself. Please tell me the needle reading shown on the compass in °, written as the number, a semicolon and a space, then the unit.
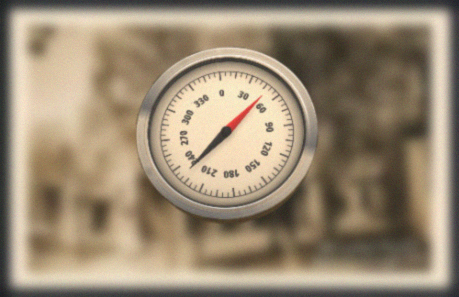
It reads 50; °
